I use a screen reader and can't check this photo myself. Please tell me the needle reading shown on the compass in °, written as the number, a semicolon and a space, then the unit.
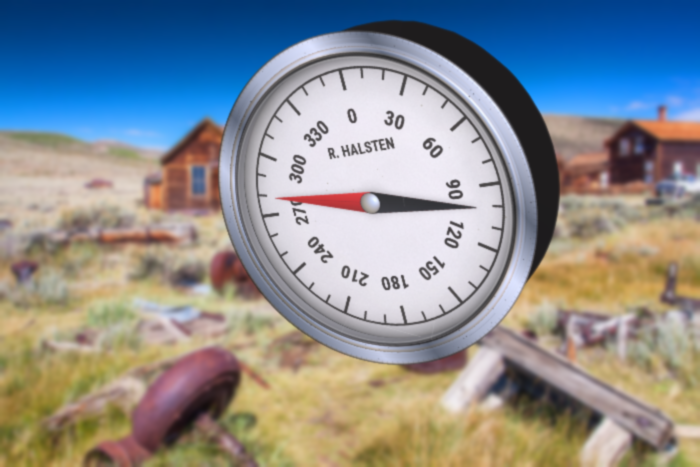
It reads 280; °
